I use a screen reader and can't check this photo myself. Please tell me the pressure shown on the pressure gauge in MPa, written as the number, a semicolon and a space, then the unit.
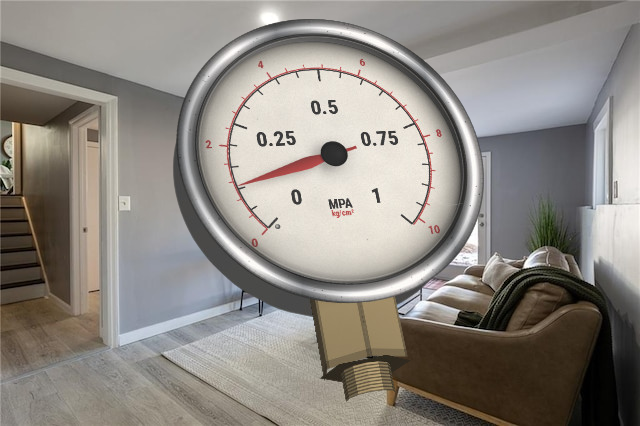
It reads 0.1; MPa
